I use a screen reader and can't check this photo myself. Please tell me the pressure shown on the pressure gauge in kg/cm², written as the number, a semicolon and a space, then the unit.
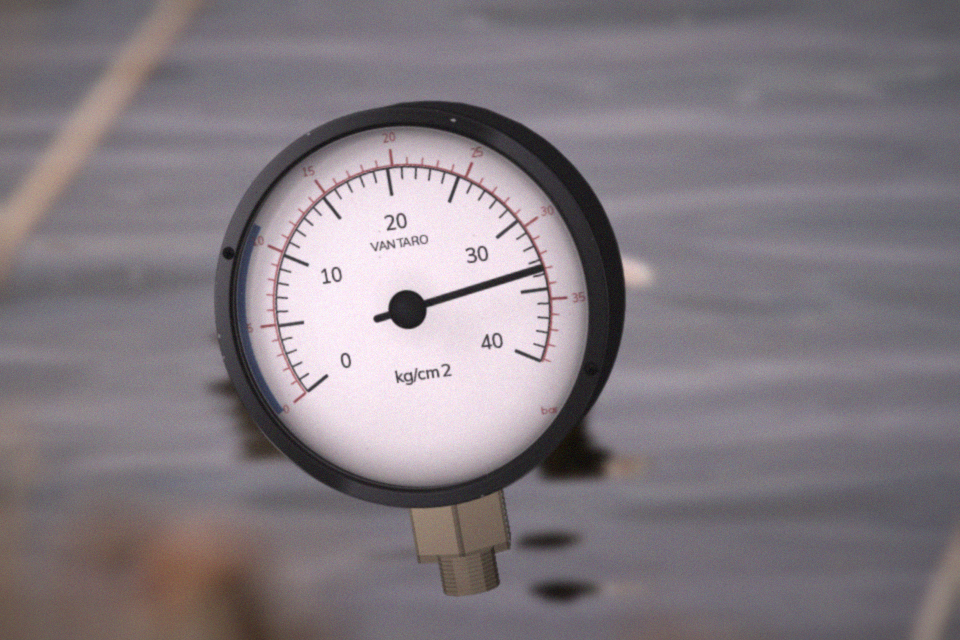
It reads 33.5; kg/cm²
